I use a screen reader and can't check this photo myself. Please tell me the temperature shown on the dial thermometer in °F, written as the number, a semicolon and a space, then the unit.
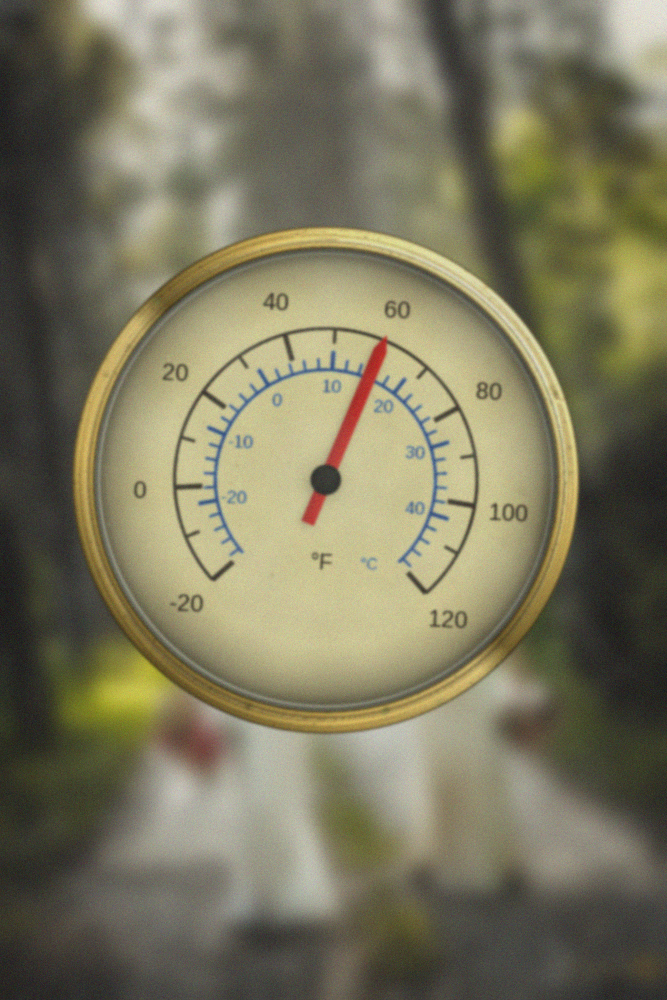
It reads 60; °F
